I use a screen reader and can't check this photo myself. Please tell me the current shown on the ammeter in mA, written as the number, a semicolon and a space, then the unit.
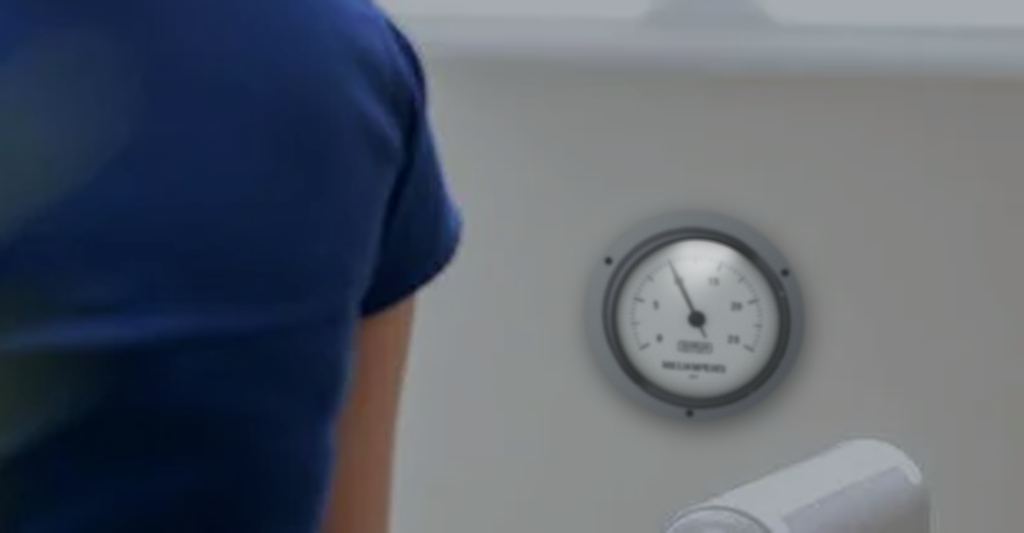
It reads 10; mA
